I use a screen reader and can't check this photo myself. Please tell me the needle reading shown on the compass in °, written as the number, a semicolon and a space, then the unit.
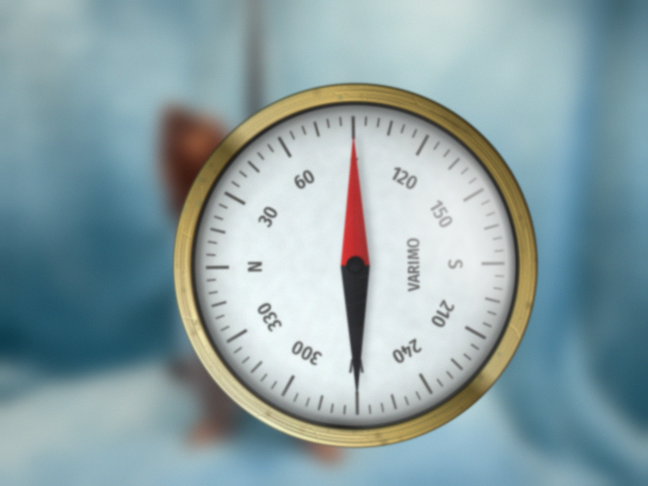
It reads 90; °
